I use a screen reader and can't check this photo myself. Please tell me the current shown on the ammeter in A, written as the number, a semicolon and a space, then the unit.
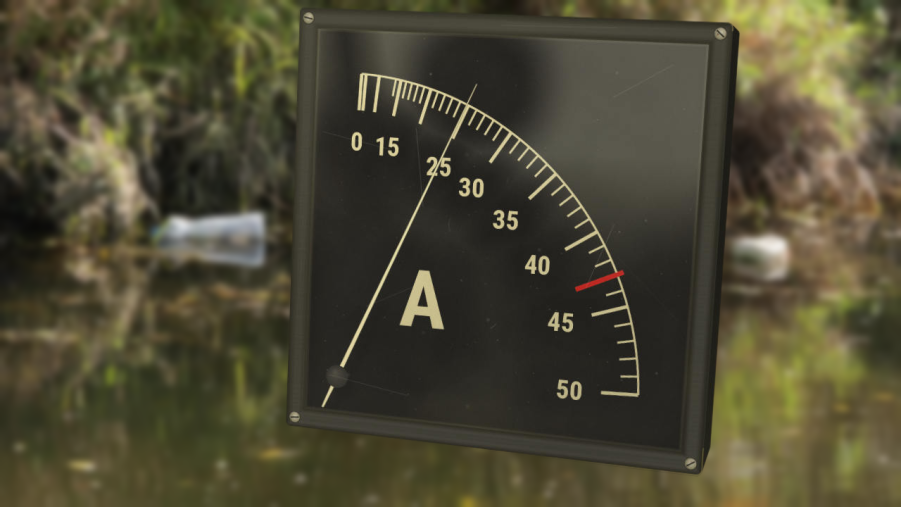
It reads 25; A
